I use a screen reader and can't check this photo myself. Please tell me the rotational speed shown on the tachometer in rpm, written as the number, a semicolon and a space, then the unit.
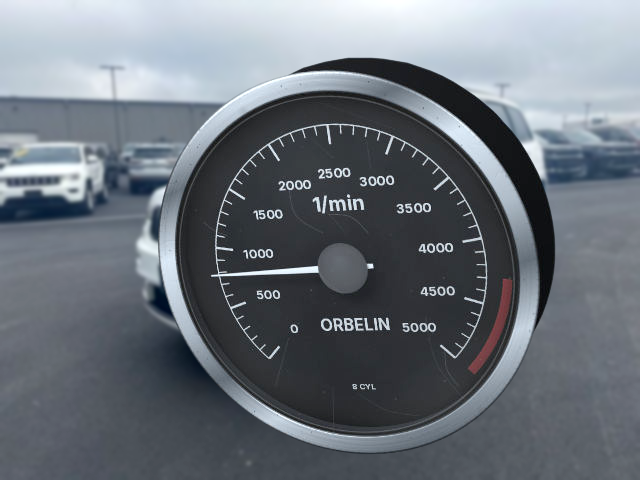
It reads 800; rpm
